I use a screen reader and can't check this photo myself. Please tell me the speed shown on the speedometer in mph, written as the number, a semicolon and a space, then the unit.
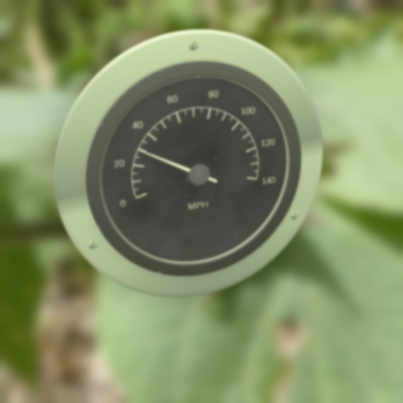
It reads 30; mph
